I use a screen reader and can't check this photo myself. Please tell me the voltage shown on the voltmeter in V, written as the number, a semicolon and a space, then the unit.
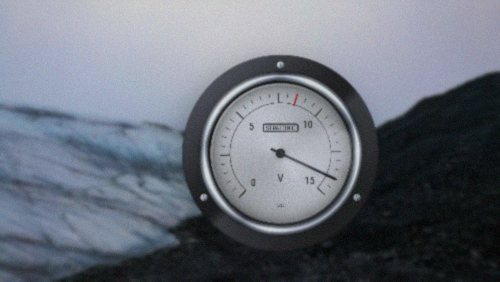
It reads 14; V
